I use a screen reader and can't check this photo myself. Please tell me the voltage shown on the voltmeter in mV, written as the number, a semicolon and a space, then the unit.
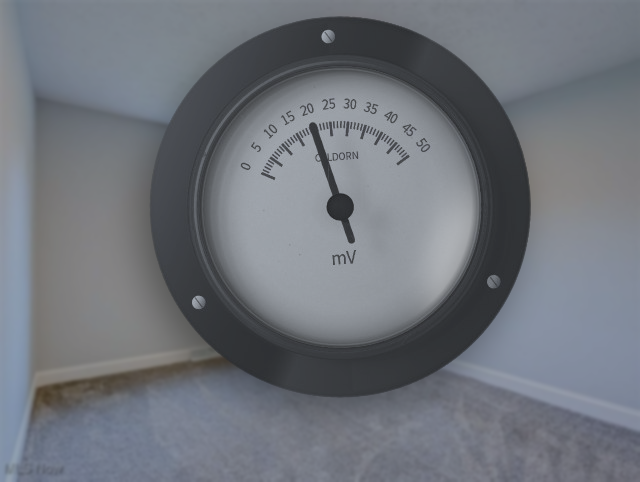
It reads 20; mV
